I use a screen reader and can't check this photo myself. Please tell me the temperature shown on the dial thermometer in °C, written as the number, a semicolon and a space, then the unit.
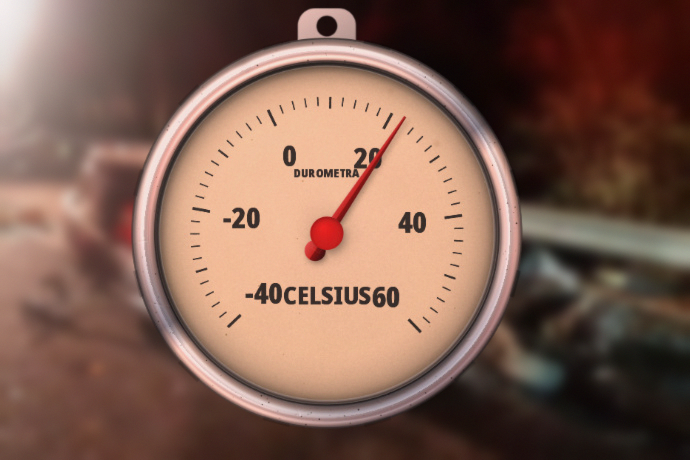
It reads 22; °C
